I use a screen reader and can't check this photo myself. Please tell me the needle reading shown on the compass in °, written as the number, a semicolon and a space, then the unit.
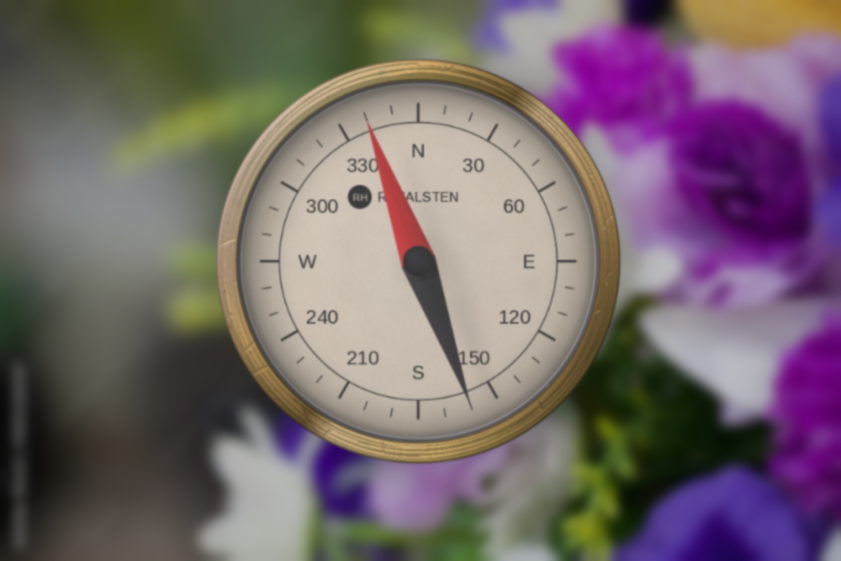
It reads 340; °
